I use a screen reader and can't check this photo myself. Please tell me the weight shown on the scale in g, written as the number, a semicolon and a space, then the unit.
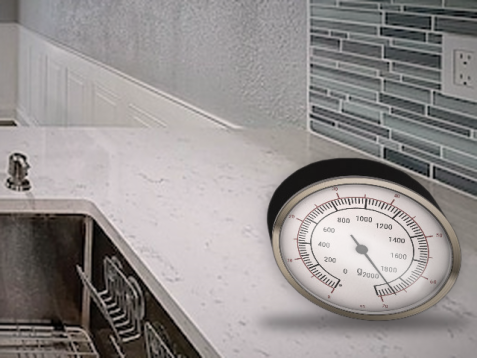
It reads 1900; g
